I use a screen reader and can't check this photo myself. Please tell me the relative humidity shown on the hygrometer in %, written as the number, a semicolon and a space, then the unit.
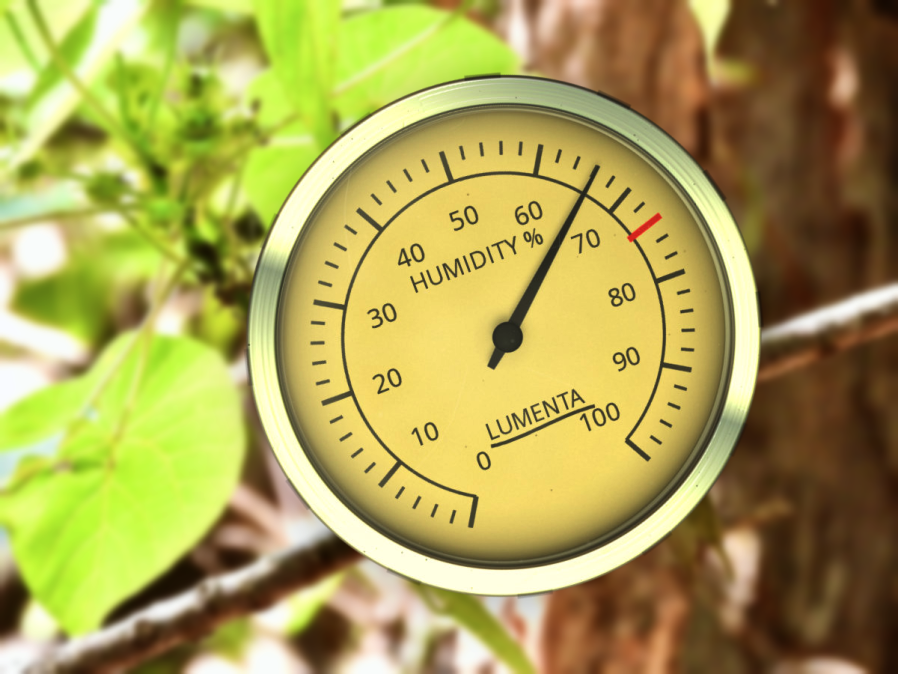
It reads 66; %
